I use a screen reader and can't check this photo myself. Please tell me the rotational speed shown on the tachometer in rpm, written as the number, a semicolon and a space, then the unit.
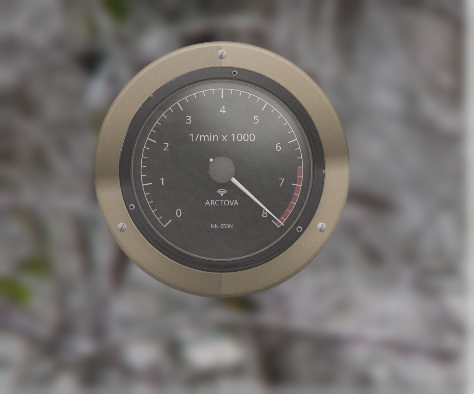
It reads 7900; rpm
